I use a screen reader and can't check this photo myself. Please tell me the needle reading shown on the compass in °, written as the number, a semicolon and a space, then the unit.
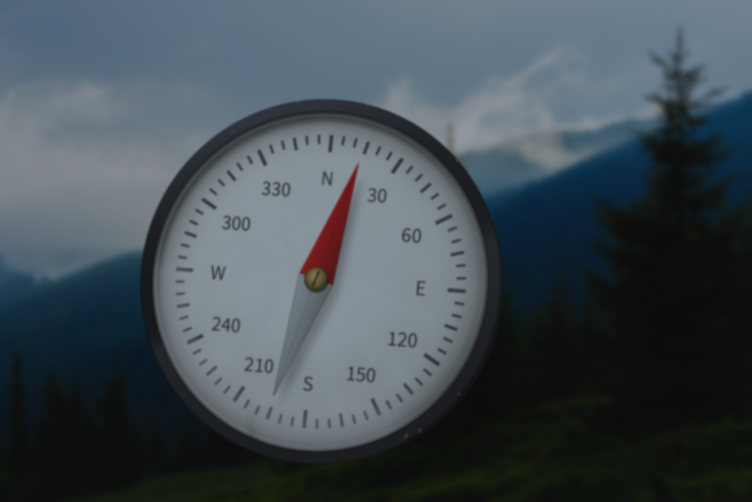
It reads 15; °
